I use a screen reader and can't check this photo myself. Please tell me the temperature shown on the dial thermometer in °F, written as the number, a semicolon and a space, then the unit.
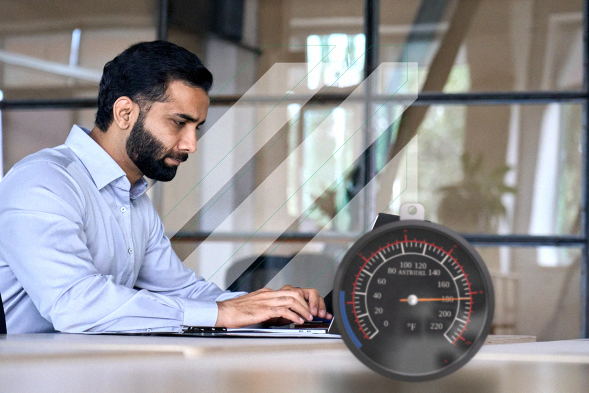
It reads 180; °F
